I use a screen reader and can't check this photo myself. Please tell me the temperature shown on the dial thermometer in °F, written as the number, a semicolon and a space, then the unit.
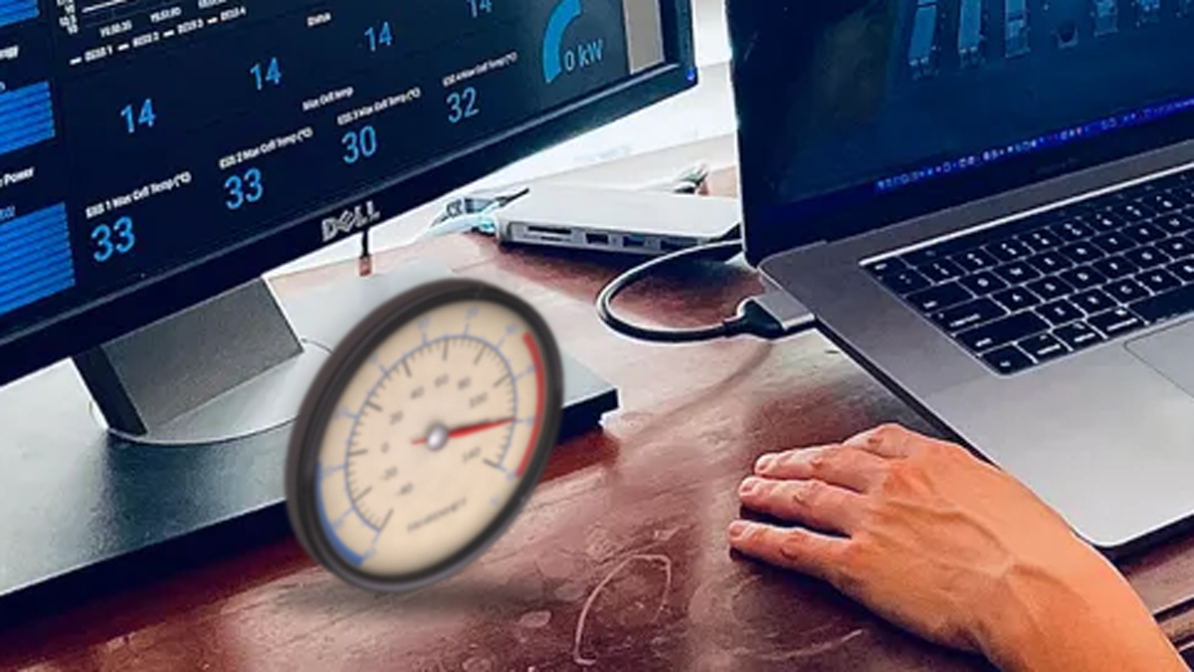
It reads 120; °F
